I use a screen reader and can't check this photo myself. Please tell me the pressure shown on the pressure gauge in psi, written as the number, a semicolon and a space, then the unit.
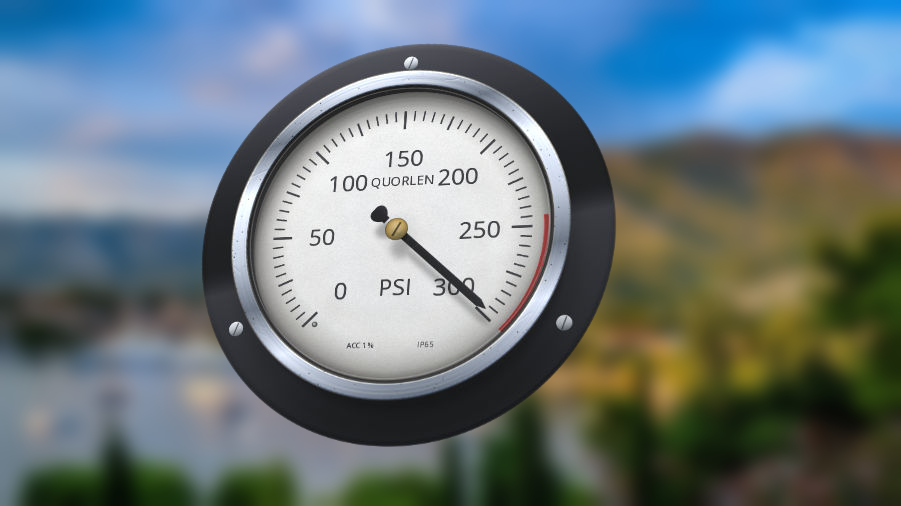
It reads 297.5; psi
